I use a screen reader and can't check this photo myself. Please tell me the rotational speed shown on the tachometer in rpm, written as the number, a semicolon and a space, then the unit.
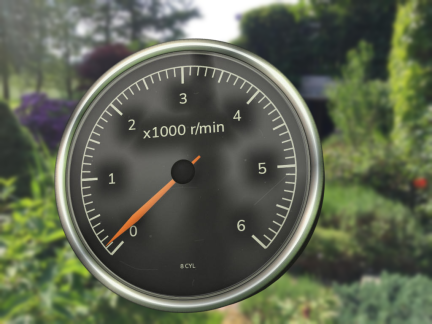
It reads 100; rpm
